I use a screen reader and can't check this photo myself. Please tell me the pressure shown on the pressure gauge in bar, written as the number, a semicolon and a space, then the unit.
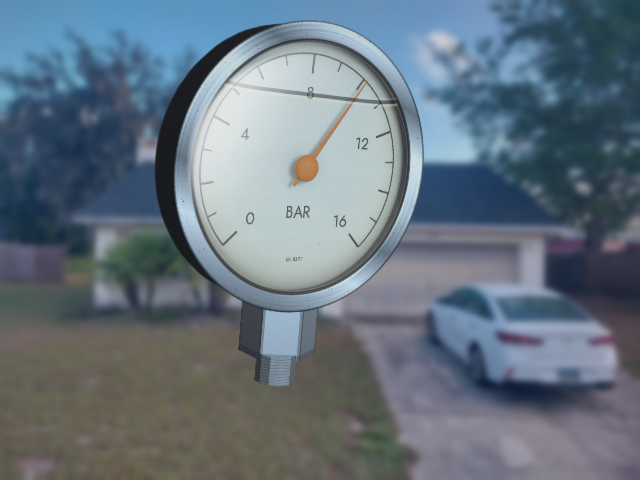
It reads 10; bar
